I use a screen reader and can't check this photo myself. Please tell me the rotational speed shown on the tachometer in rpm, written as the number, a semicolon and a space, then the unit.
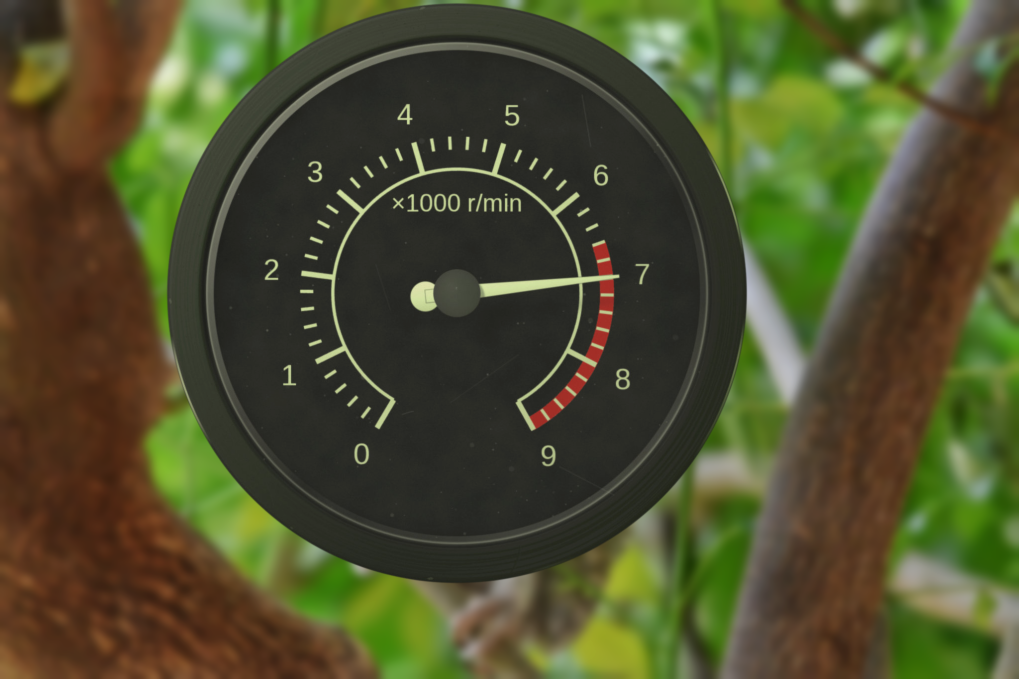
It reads 7000; rpm
